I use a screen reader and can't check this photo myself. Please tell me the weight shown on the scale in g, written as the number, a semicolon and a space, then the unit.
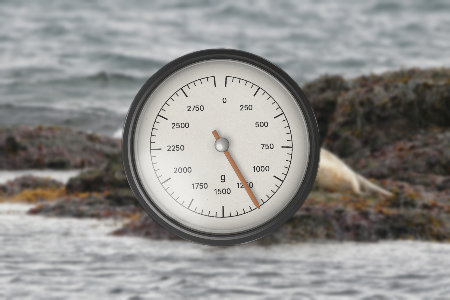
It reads 1250; g
